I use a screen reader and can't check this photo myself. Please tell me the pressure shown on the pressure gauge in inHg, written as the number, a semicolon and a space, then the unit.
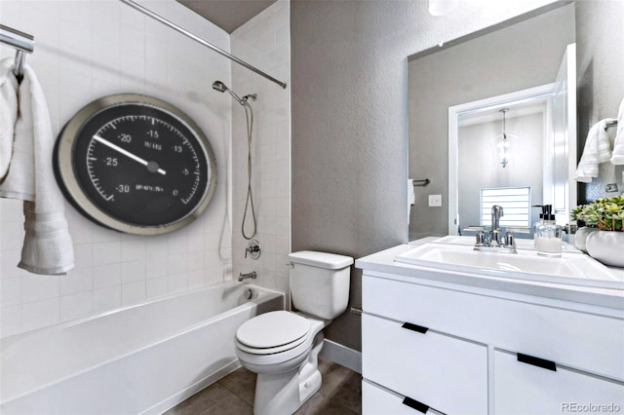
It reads -22.5; inHg
